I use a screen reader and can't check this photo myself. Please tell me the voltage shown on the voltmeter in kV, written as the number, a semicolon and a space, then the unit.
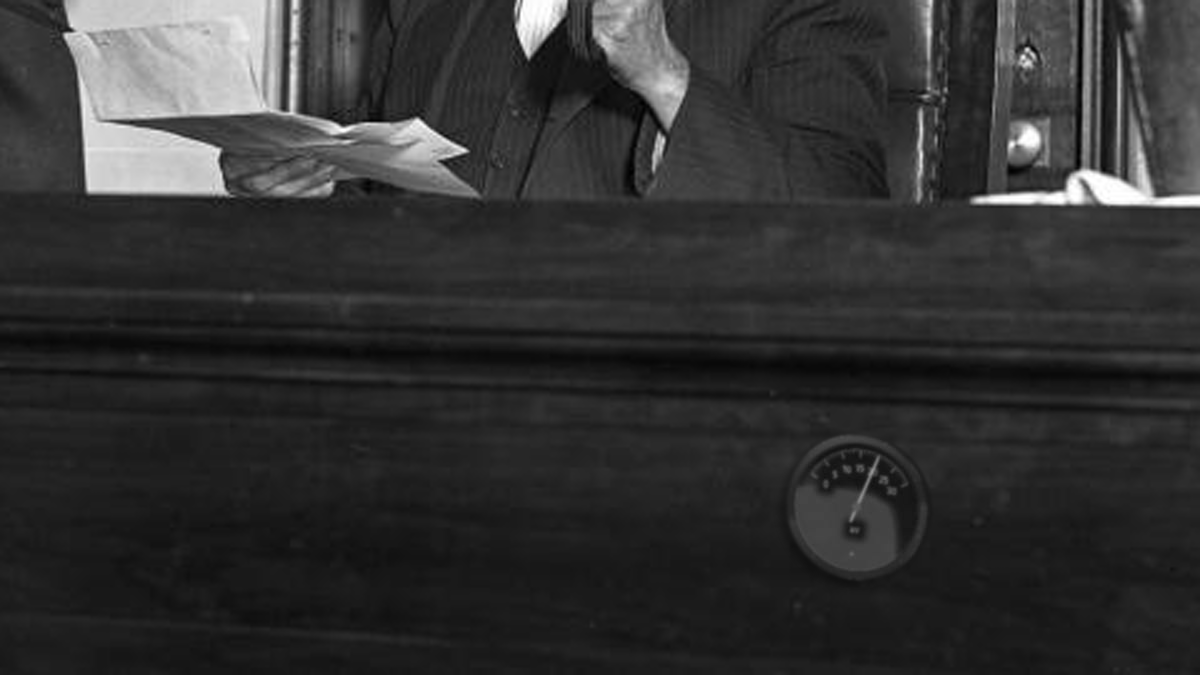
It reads 20; kV
